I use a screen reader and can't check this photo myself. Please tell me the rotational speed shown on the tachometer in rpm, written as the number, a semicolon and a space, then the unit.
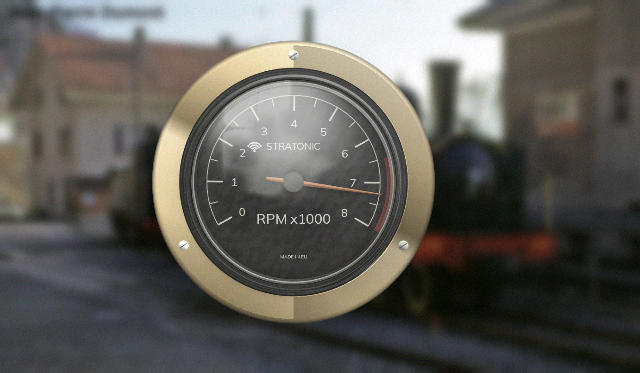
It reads 7250; rpm
